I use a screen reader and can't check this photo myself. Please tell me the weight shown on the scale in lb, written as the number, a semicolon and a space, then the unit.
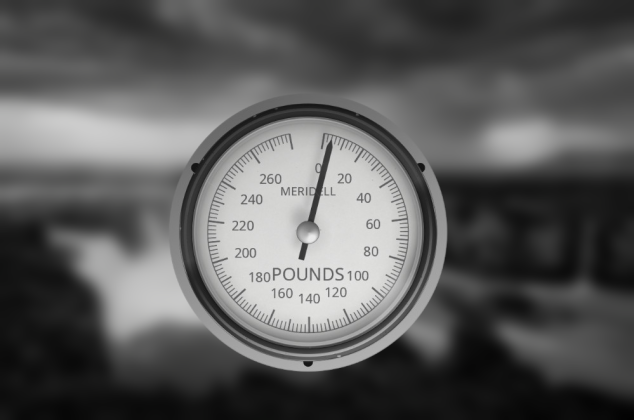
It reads 4; lb
